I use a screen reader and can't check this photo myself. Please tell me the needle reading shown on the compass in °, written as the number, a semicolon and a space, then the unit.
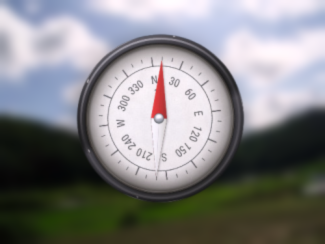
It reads 10; °
